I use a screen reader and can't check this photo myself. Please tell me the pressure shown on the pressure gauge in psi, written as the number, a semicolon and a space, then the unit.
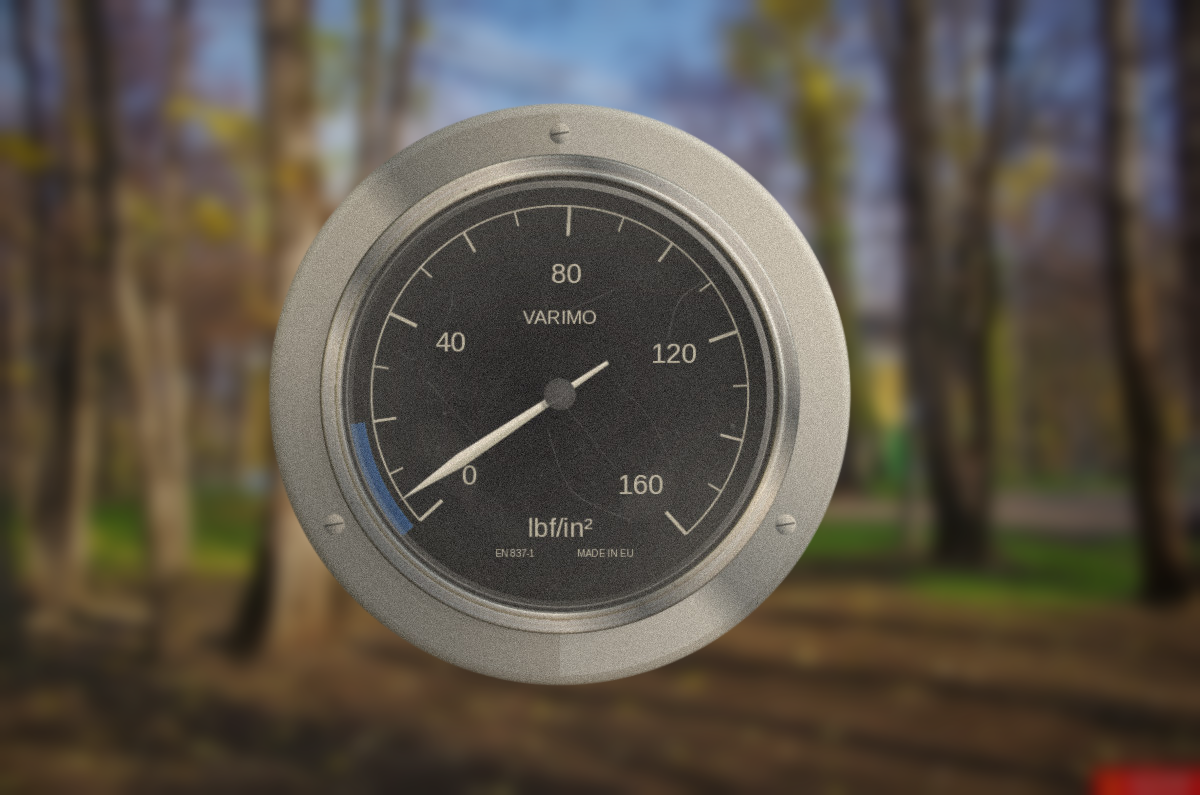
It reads 5; psi
